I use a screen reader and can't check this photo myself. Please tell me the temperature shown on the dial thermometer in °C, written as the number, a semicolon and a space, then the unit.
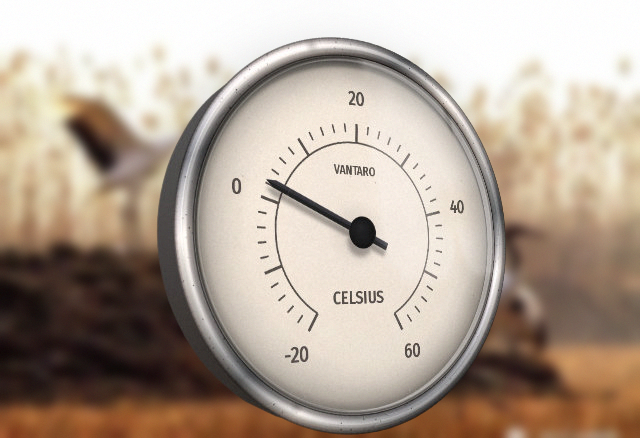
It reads 2; °C
